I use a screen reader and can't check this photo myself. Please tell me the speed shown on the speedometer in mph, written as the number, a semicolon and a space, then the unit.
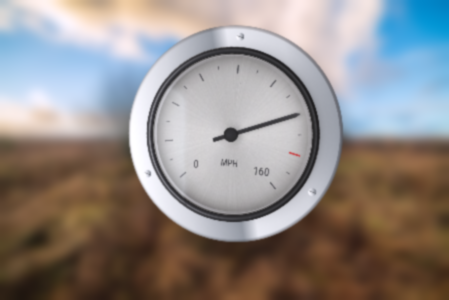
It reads 120; mph
